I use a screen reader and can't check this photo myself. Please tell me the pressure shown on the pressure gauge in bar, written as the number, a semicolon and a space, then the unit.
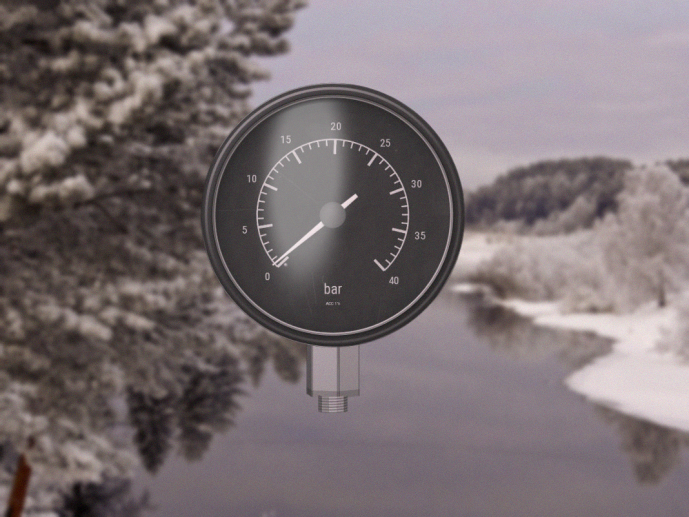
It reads 0.5; bar
